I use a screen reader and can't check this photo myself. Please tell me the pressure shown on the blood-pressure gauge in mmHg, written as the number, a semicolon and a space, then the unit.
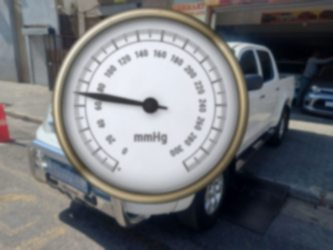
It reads 70; mmHg
